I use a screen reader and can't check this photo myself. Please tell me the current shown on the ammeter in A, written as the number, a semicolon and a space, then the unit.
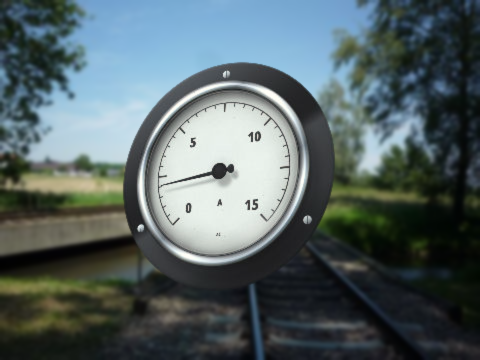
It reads 2; A
